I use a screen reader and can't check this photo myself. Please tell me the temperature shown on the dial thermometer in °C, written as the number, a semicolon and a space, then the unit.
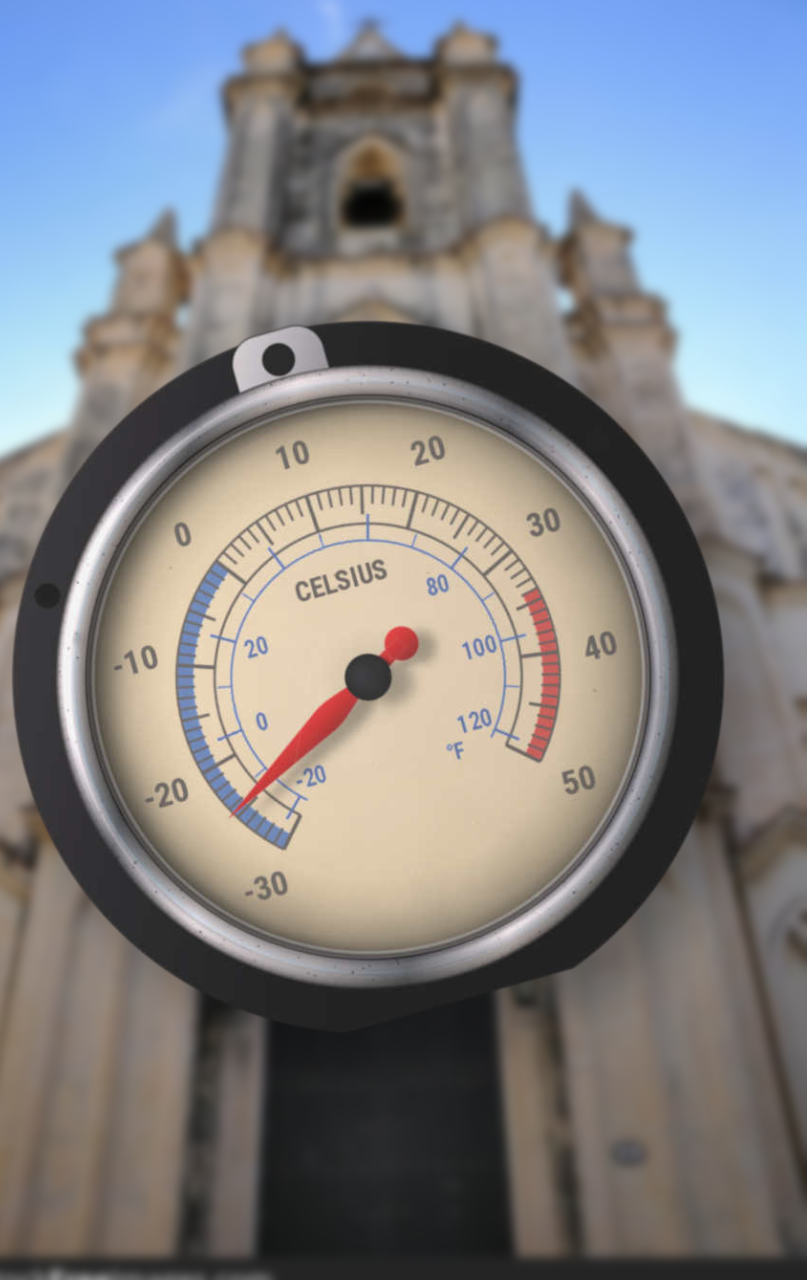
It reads -24.5; °C
